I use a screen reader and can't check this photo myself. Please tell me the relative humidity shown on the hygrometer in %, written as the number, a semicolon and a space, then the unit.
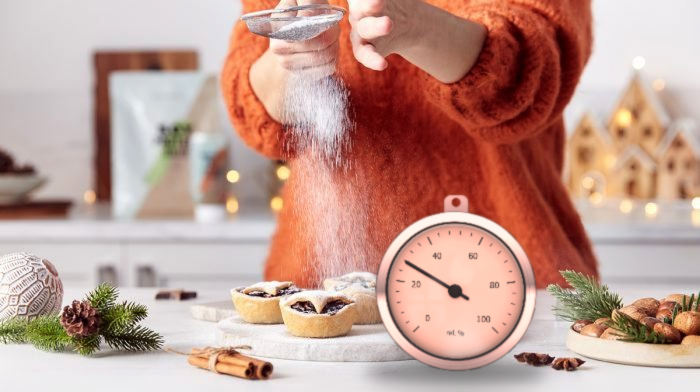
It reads 28; %
